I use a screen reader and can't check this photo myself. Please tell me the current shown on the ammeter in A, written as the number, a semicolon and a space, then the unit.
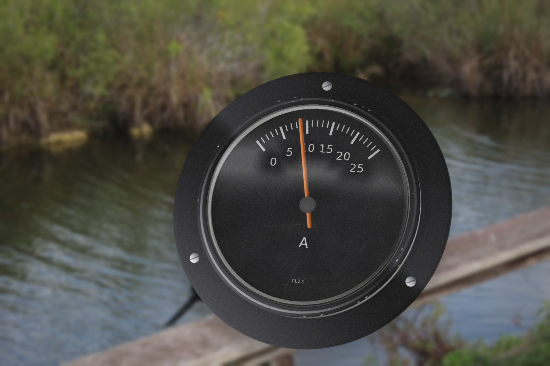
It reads 9; A
